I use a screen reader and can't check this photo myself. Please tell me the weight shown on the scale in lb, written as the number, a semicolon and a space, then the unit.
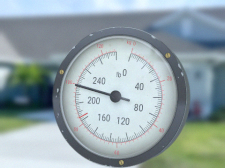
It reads 220; lb
